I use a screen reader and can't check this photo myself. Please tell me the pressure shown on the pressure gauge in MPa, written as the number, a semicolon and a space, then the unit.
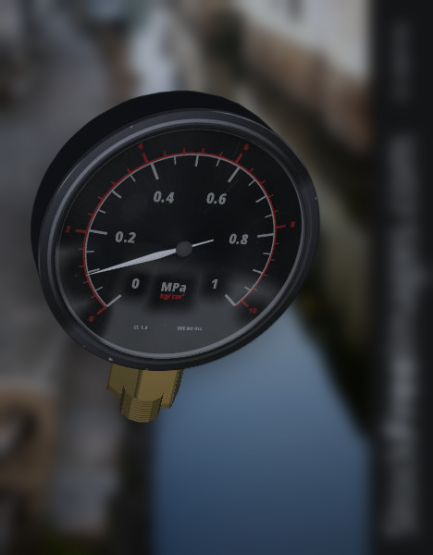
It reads 0.1; MPa
